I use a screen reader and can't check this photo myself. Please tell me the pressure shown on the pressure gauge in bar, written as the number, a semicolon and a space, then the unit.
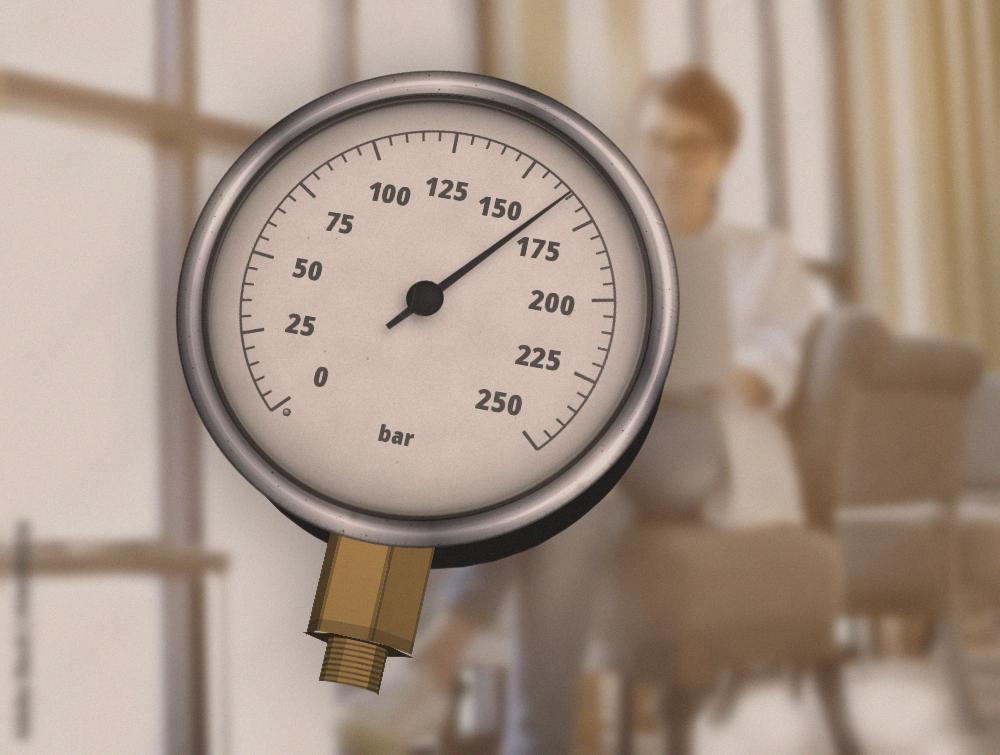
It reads 165; bar
